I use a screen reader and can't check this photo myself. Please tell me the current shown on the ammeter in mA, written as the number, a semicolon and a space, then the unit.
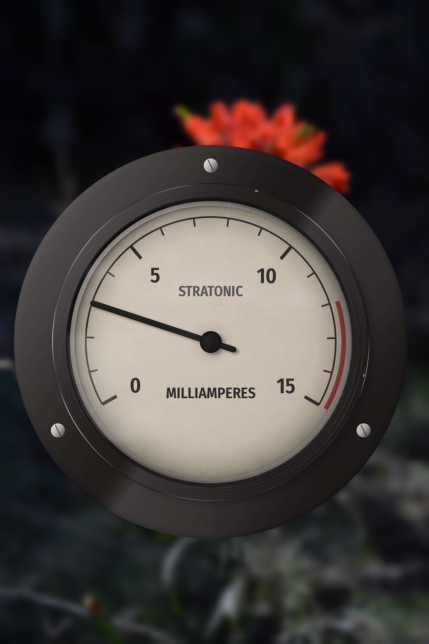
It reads 3; mA
